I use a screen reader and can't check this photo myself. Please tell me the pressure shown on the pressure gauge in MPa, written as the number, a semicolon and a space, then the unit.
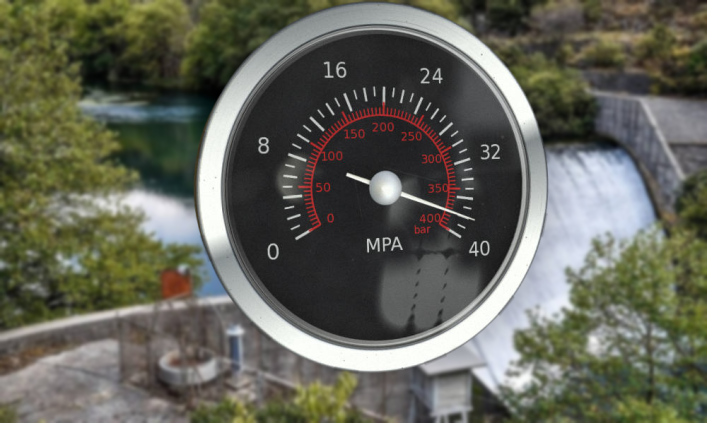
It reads 38; MPa
